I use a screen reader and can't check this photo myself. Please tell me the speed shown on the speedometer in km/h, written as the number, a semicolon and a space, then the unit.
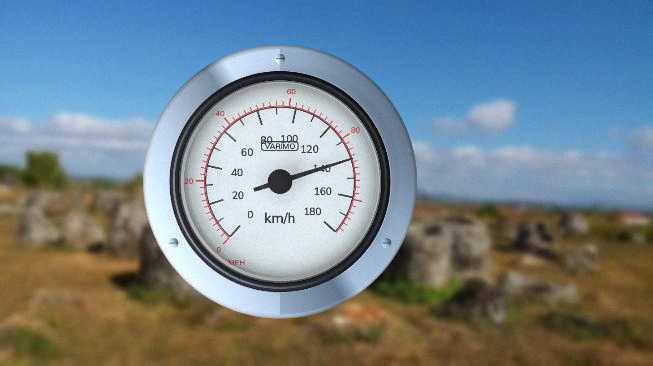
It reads 140; km/h
